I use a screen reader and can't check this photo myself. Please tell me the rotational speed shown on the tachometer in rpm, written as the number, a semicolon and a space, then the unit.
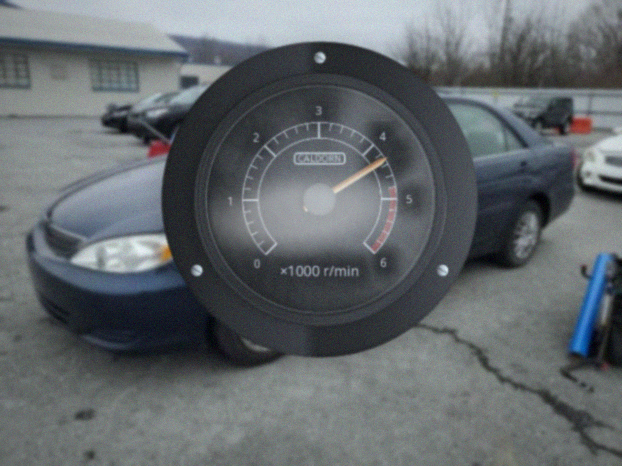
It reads 4300; rpm
